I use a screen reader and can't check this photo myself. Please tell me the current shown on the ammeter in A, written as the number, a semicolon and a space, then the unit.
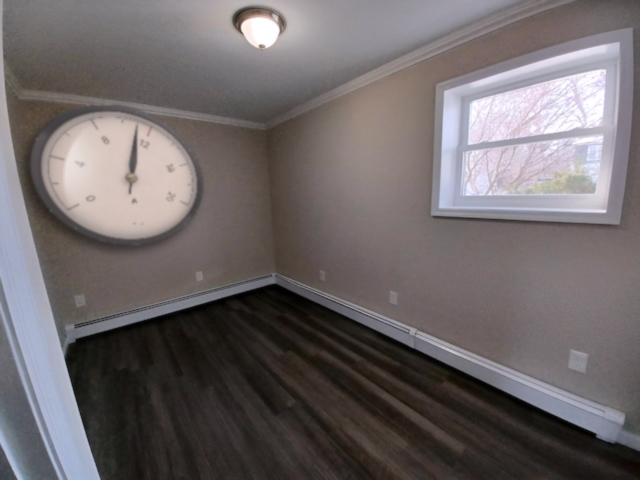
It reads 11; A
